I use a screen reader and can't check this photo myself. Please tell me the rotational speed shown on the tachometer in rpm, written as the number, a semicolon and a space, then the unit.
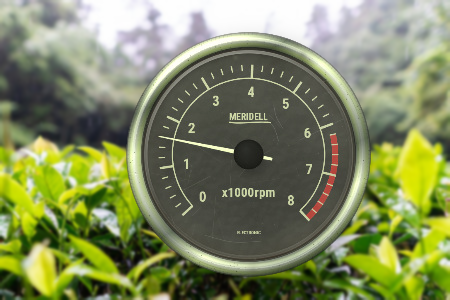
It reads 1600; rpm
